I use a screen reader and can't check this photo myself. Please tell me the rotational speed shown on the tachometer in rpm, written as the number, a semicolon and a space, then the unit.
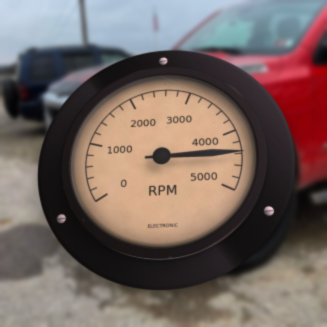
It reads 4400; rpm
